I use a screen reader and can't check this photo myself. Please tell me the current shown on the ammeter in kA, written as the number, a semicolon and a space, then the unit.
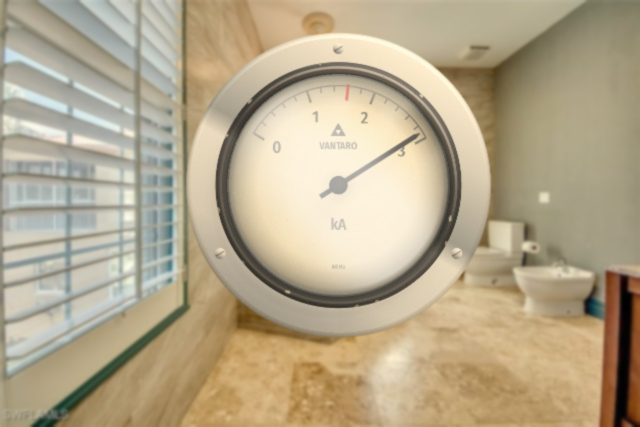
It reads 2.9; kA
